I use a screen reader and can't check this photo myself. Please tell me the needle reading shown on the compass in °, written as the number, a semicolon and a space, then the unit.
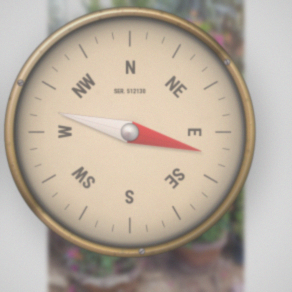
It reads 105; °
